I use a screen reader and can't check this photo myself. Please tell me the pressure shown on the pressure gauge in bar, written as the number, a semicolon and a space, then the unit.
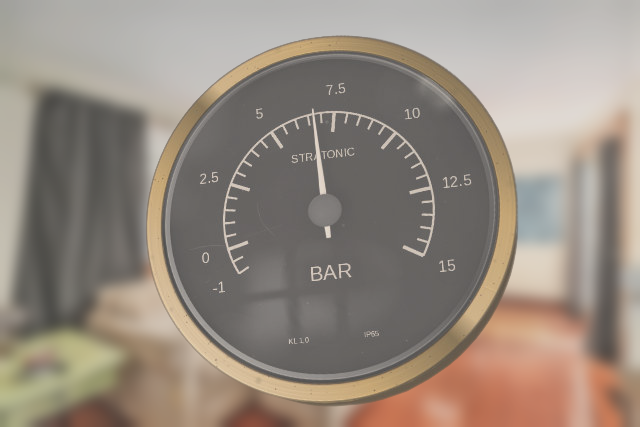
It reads 6.75; bar
